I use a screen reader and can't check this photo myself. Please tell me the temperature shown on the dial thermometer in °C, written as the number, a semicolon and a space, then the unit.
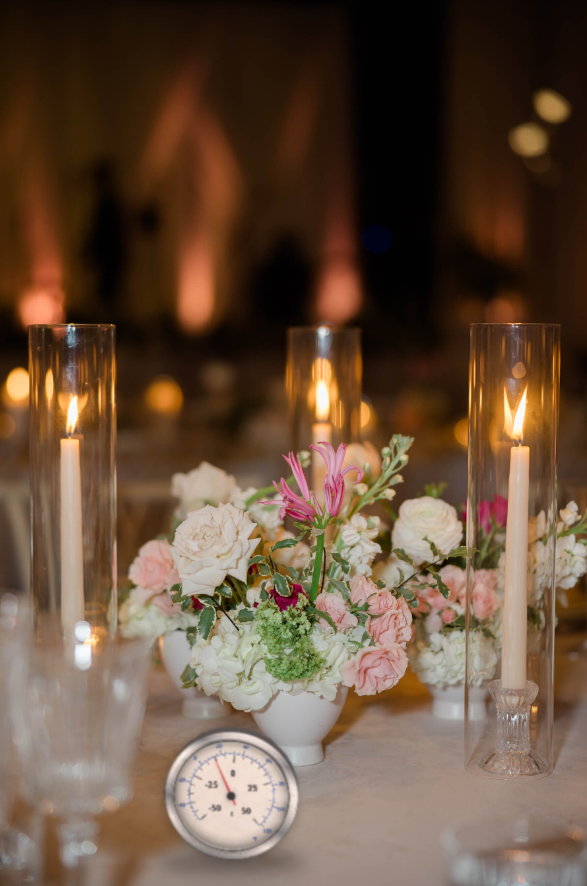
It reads -10; °C
